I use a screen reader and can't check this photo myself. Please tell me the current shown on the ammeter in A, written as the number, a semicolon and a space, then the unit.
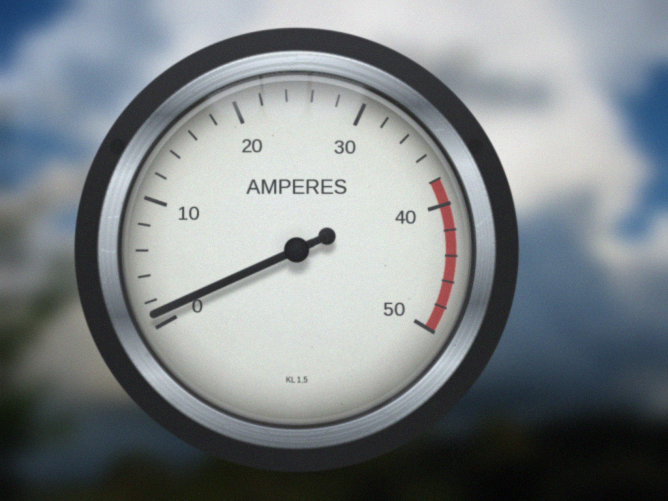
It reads 1; A
